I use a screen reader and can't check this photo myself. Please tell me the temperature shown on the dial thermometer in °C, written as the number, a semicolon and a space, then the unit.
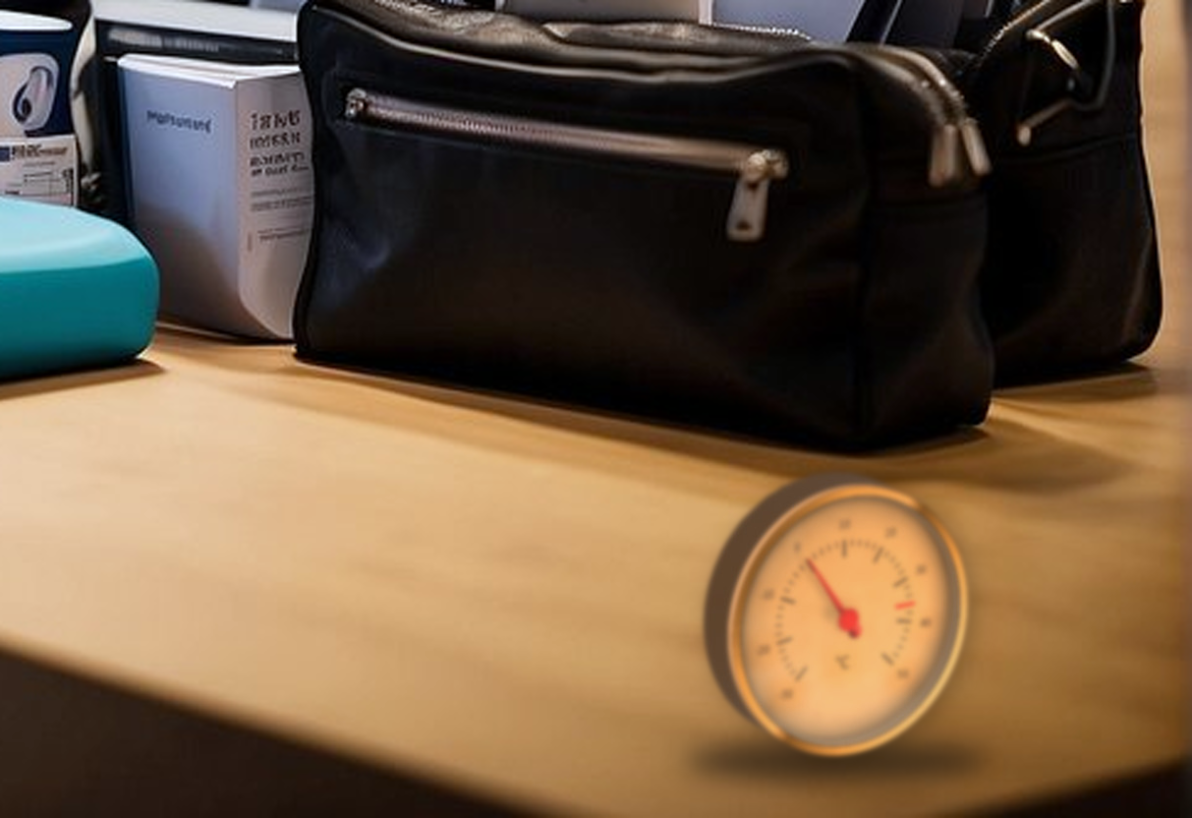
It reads 0; °C
